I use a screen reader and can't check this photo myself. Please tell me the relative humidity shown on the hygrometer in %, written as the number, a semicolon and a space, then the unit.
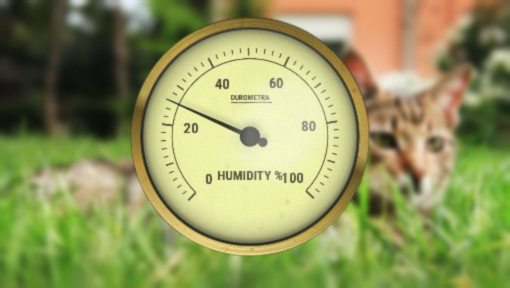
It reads 26; %
